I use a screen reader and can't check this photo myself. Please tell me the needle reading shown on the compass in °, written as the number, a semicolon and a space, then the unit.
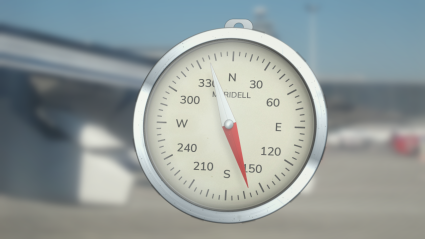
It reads 160; °
